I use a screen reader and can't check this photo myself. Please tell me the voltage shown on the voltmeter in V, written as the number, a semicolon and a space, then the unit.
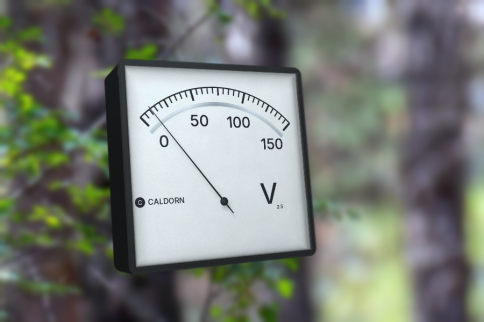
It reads 10; V
